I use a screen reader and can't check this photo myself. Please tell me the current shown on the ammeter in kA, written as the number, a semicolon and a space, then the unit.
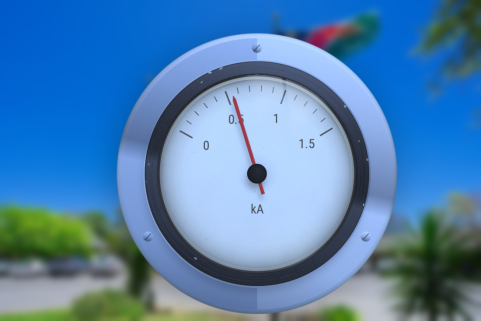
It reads 0.55; kA
